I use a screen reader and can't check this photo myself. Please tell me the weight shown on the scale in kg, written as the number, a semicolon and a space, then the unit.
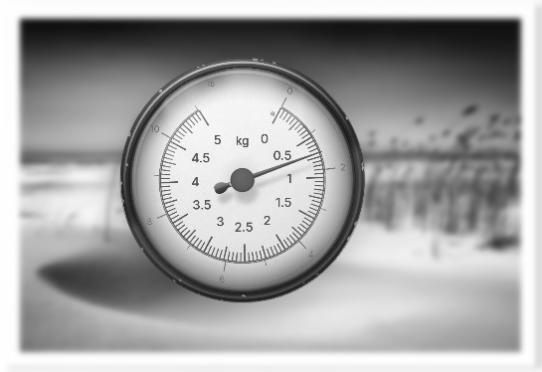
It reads 0.7; kg
